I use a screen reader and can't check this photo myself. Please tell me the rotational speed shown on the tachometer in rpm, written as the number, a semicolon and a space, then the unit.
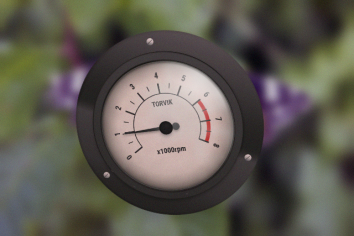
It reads 1000; rpm
